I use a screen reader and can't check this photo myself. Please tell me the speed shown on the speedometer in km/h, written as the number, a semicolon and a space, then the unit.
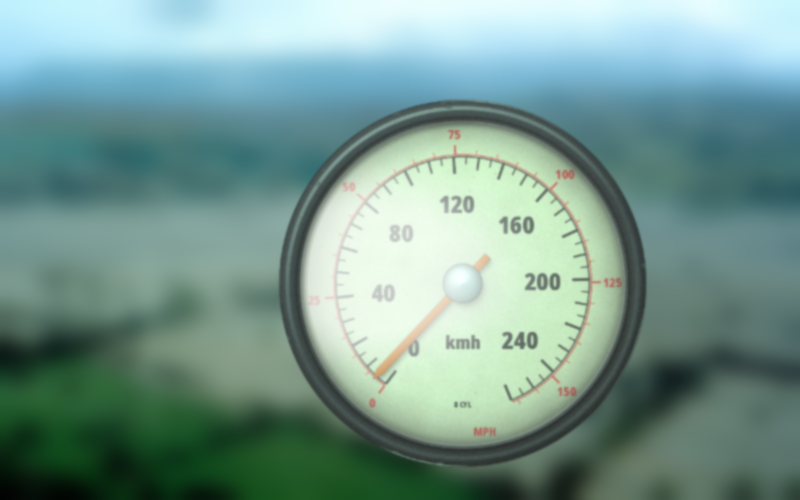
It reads 5; km/h
